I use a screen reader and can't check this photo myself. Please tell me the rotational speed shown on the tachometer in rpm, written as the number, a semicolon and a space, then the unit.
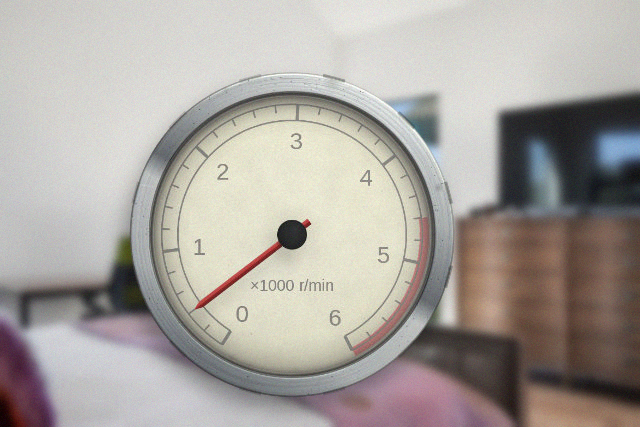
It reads 400; rpm
